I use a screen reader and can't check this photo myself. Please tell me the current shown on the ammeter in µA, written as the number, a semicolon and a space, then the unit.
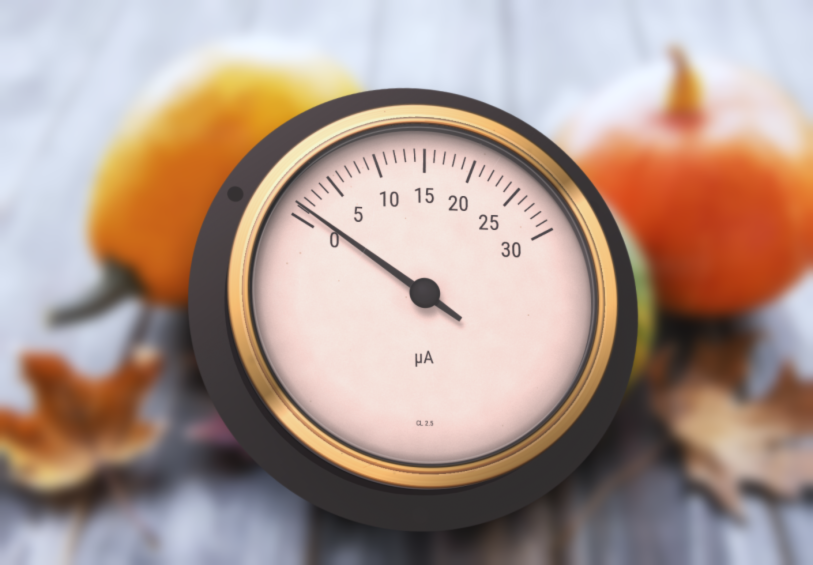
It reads 1; µA
